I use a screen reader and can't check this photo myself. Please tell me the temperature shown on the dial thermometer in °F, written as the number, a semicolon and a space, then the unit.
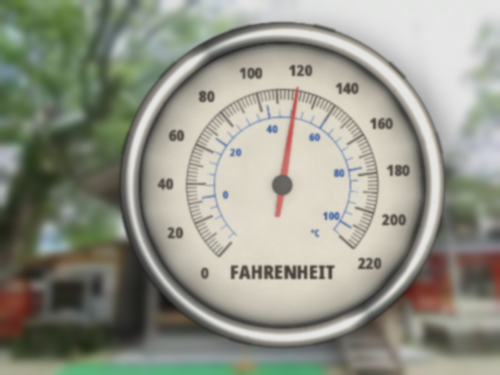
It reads 120; °F
